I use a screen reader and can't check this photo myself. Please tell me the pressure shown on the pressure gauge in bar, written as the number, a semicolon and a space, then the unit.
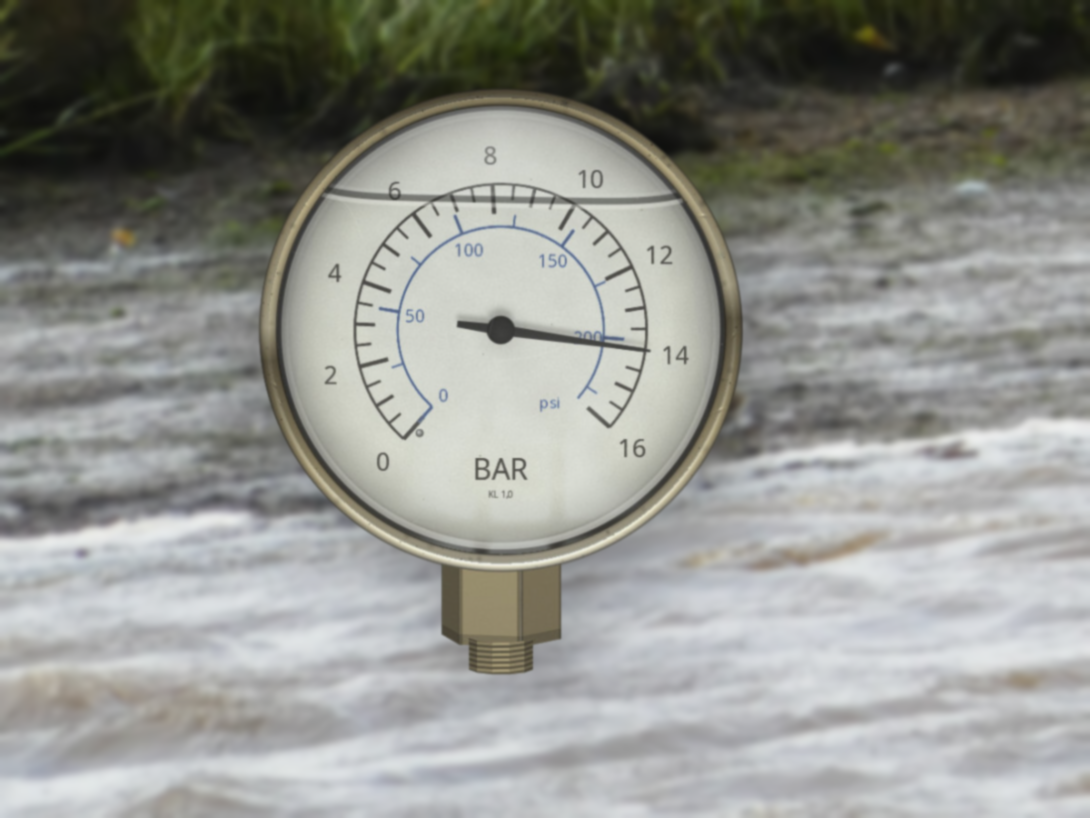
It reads 14; bar
